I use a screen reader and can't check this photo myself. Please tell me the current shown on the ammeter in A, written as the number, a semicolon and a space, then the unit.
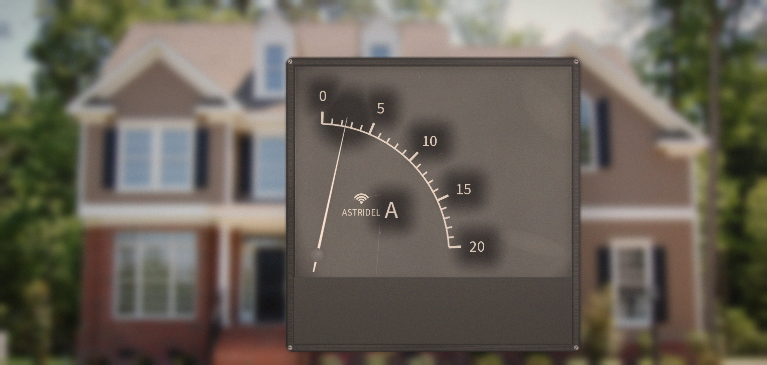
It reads 2.5; A
